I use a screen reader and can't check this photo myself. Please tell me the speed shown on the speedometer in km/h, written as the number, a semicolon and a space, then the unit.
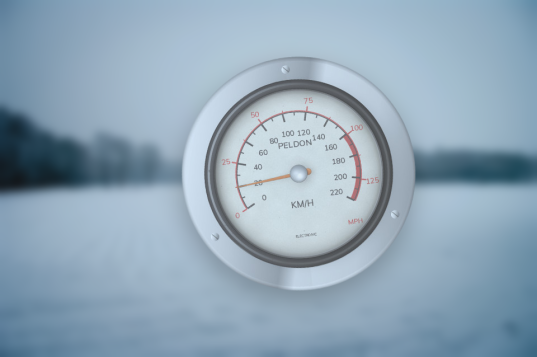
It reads 20; km/h
